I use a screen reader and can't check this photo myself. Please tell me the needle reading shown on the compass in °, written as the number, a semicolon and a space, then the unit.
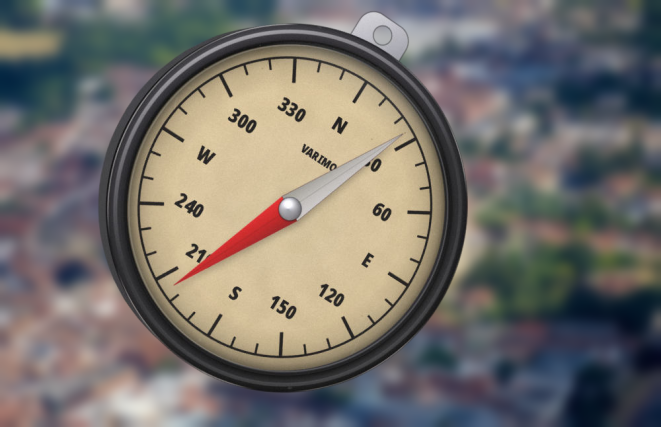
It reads 205; °
